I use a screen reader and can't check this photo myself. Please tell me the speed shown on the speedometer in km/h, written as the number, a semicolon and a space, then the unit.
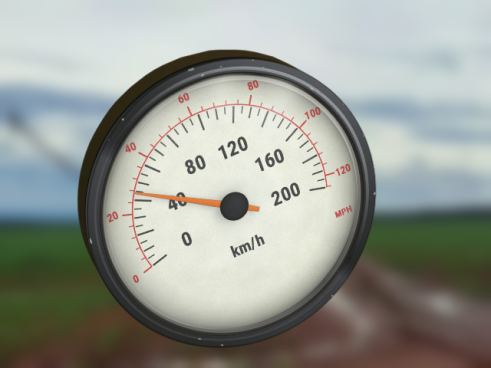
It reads 45; km/h
